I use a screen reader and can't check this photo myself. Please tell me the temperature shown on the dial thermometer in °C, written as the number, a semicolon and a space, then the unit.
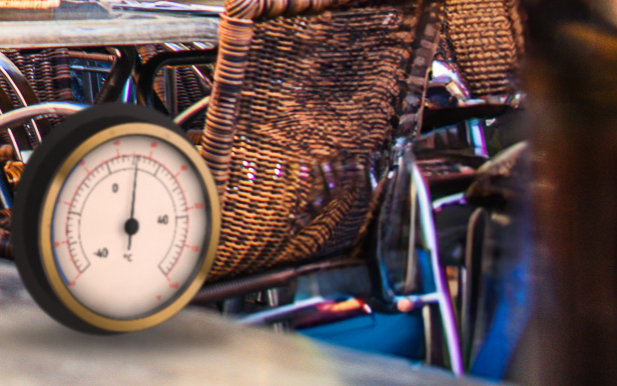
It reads 10; °C
